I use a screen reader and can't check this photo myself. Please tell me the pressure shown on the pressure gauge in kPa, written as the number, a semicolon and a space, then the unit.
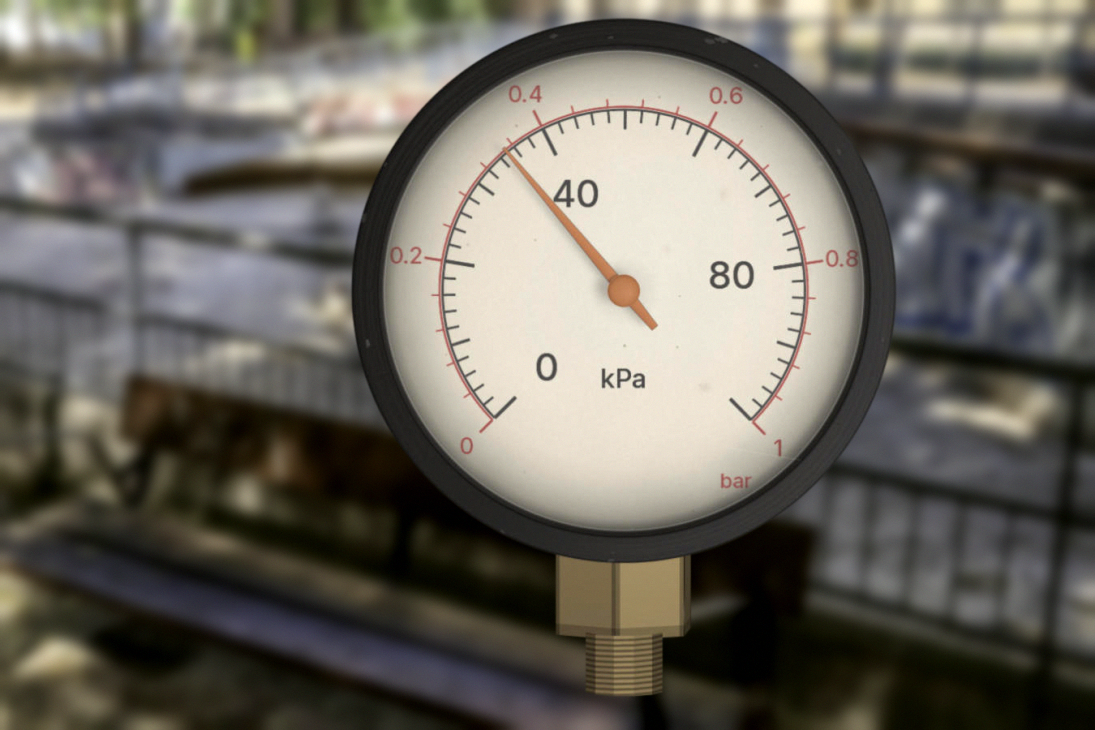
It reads 35; kPa
